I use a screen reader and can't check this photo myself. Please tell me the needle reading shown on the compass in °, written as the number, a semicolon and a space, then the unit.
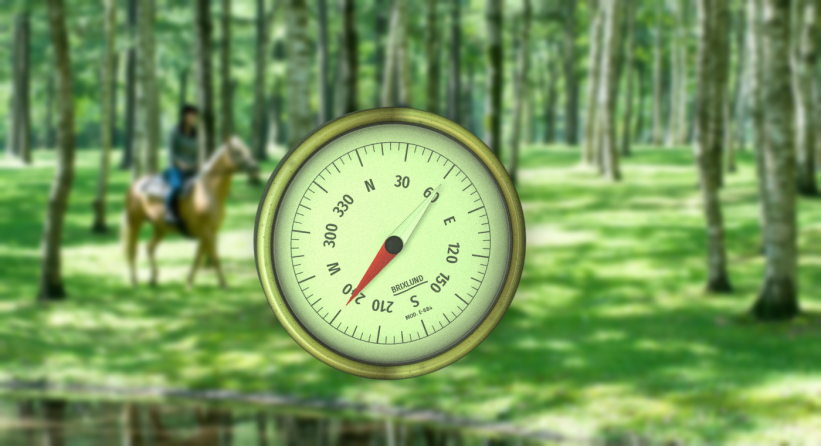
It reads 240; °
